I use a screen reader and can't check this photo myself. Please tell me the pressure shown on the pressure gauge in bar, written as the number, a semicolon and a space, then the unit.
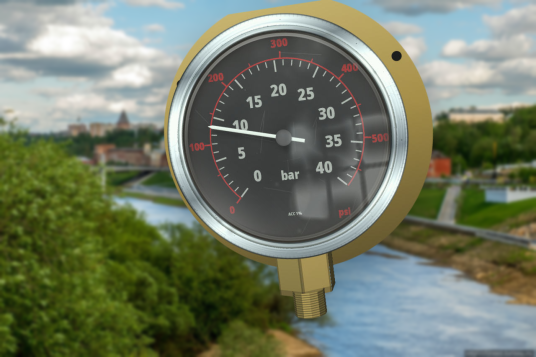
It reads 9; bar
